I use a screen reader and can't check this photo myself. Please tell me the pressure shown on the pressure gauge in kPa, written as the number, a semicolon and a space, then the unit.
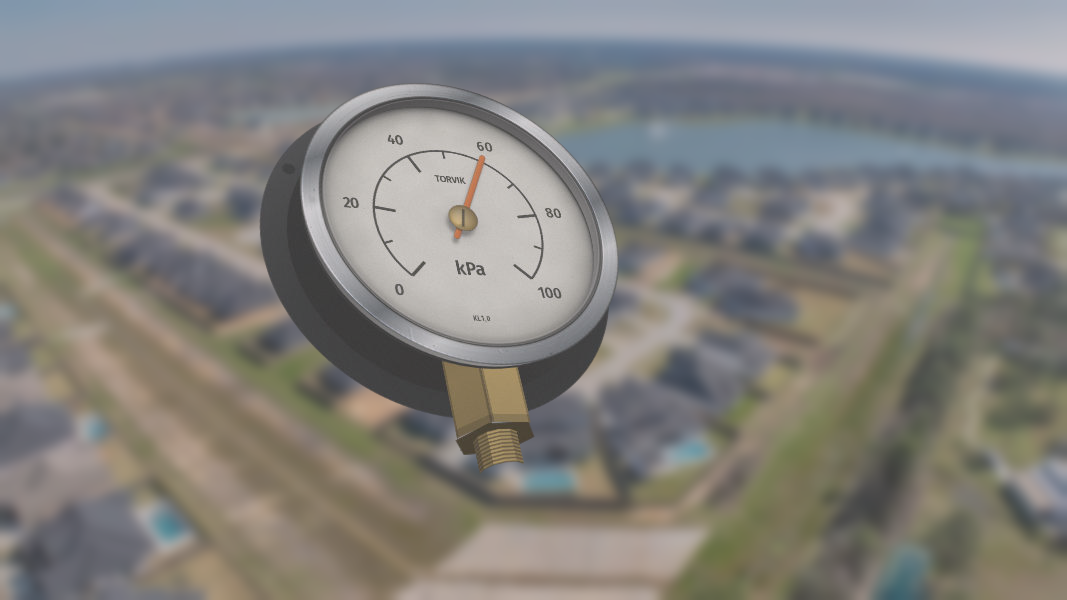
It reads 60; kPa
